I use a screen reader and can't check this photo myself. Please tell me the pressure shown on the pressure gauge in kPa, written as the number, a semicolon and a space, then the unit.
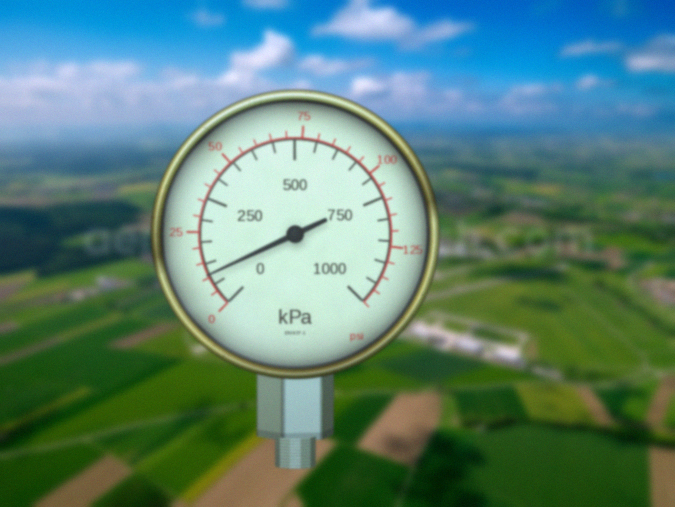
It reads 75; kPa
